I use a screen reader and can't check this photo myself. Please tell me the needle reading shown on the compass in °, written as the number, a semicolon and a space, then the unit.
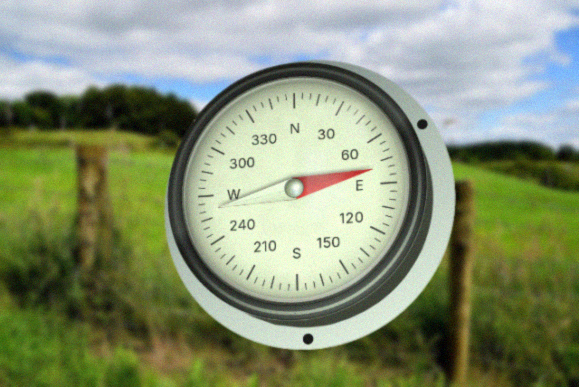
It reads 80; °
